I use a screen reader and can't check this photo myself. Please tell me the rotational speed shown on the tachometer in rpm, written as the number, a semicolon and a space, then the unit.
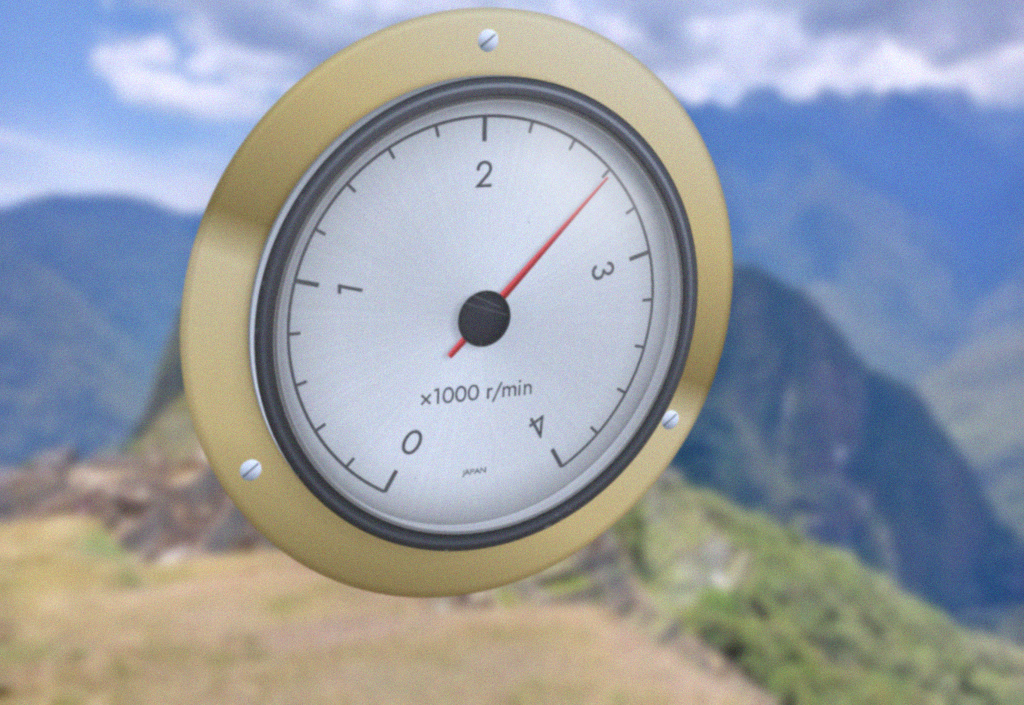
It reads 2600; rpm
